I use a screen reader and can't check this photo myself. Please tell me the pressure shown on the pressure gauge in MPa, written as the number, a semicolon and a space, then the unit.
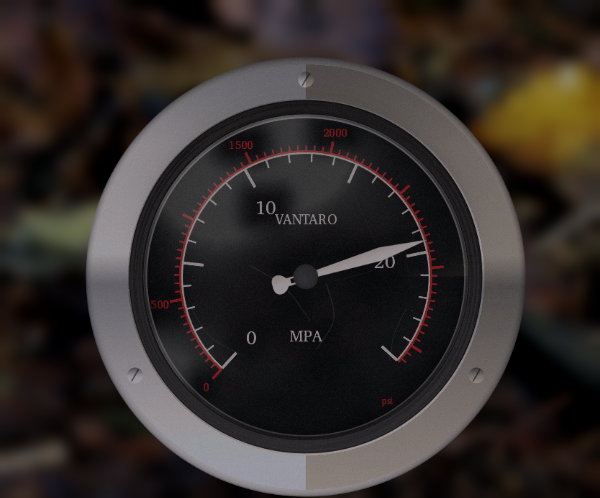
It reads 19.5; MPa
